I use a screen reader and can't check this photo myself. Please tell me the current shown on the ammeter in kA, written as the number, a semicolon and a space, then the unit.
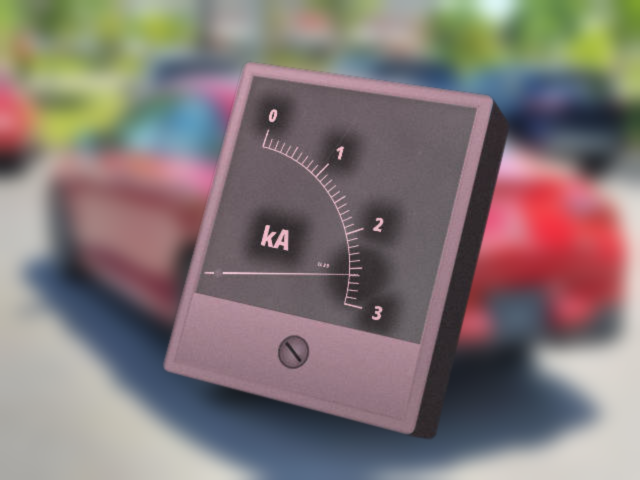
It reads 2.6; kA
